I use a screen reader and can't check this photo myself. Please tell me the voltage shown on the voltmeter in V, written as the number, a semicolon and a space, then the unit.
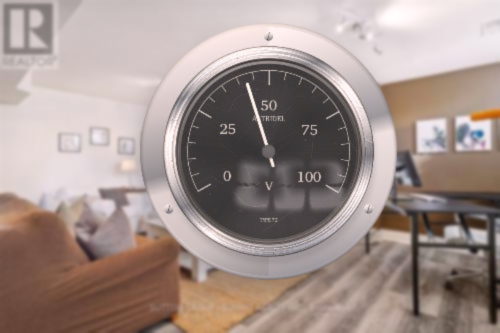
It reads 42.5; V
